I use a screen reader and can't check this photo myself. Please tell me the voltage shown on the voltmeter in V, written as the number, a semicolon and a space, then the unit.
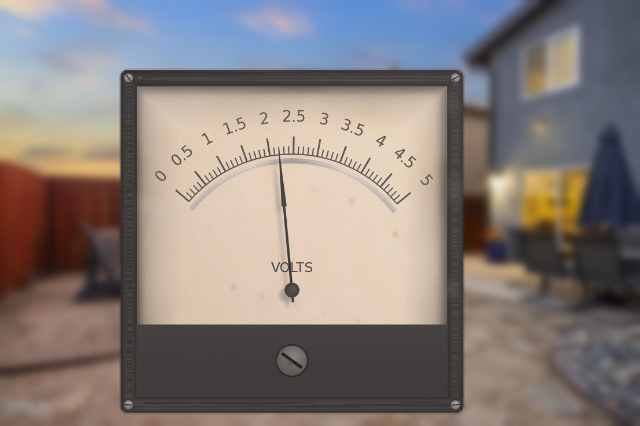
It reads 2.2; V
